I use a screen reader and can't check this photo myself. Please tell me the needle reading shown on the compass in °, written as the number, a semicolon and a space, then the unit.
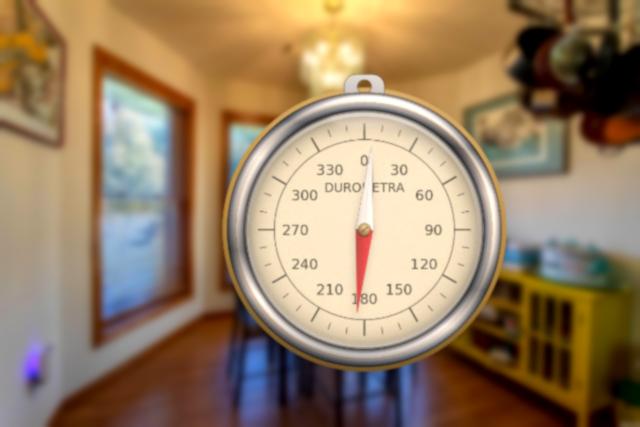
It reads 185; °
